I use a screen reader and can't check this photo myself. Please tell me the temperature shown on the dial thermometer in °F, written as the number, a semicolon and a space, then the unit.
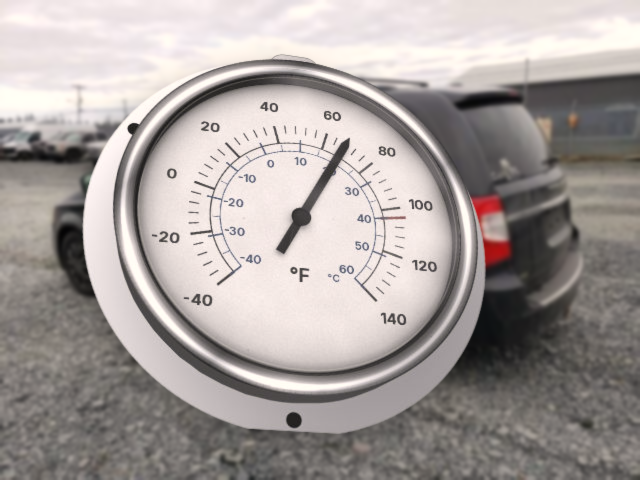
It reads 68; °F
